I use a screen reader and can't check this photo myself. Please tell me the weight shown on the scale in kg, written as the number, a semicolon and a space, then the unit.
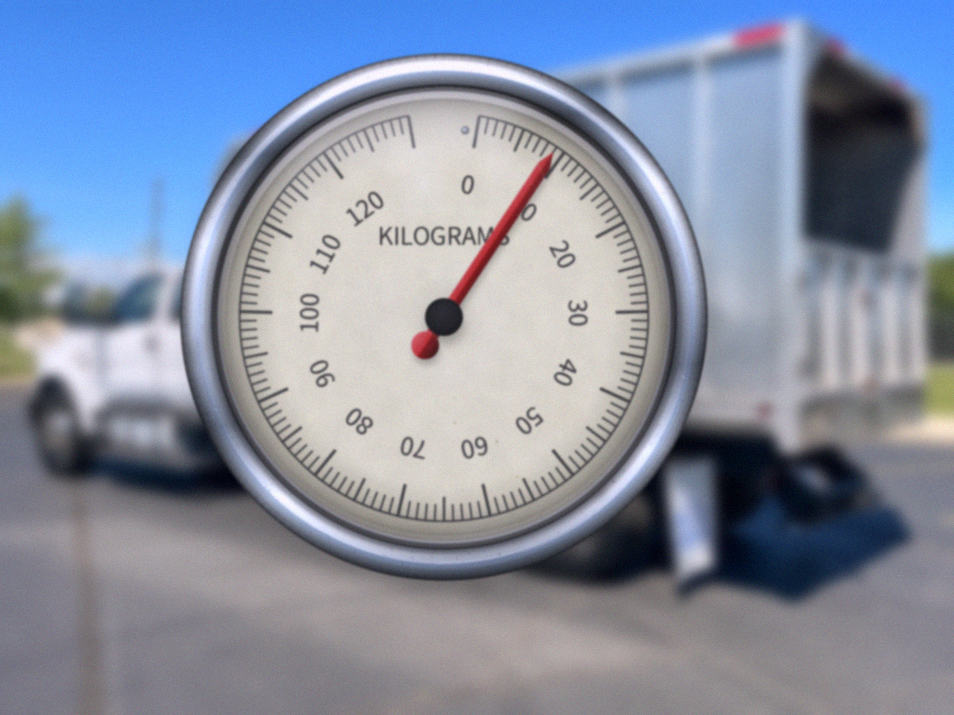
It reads 9; kg
